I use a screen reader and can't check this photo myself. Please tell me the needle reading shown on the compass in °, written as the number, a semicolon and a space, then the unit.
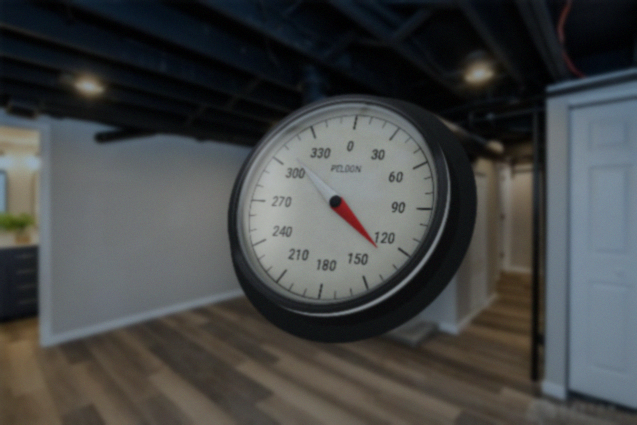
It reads 130; °
